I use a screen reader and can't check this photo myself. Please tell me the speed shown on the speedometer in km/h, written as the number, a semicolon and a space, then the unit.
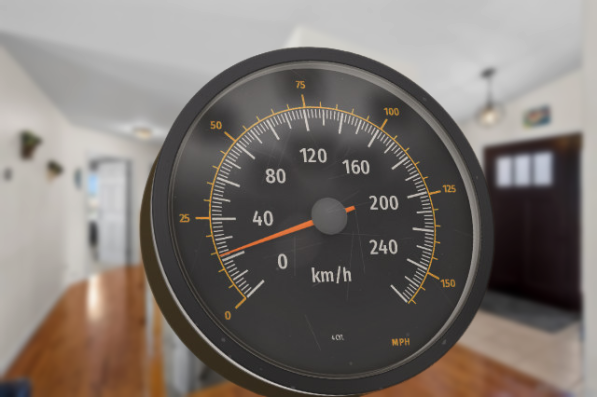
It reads 22; km/h
